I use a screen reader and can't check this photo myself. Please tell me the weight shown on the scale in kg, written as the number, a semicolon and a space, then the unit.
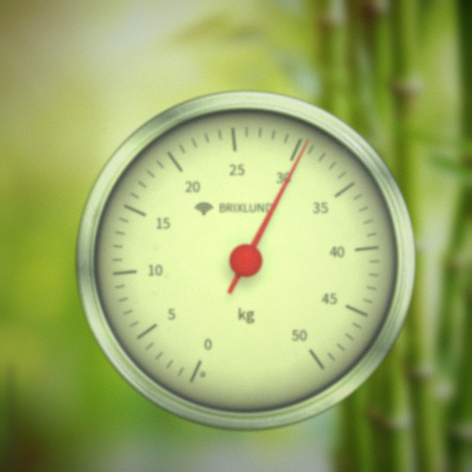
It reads 30.5; kg
